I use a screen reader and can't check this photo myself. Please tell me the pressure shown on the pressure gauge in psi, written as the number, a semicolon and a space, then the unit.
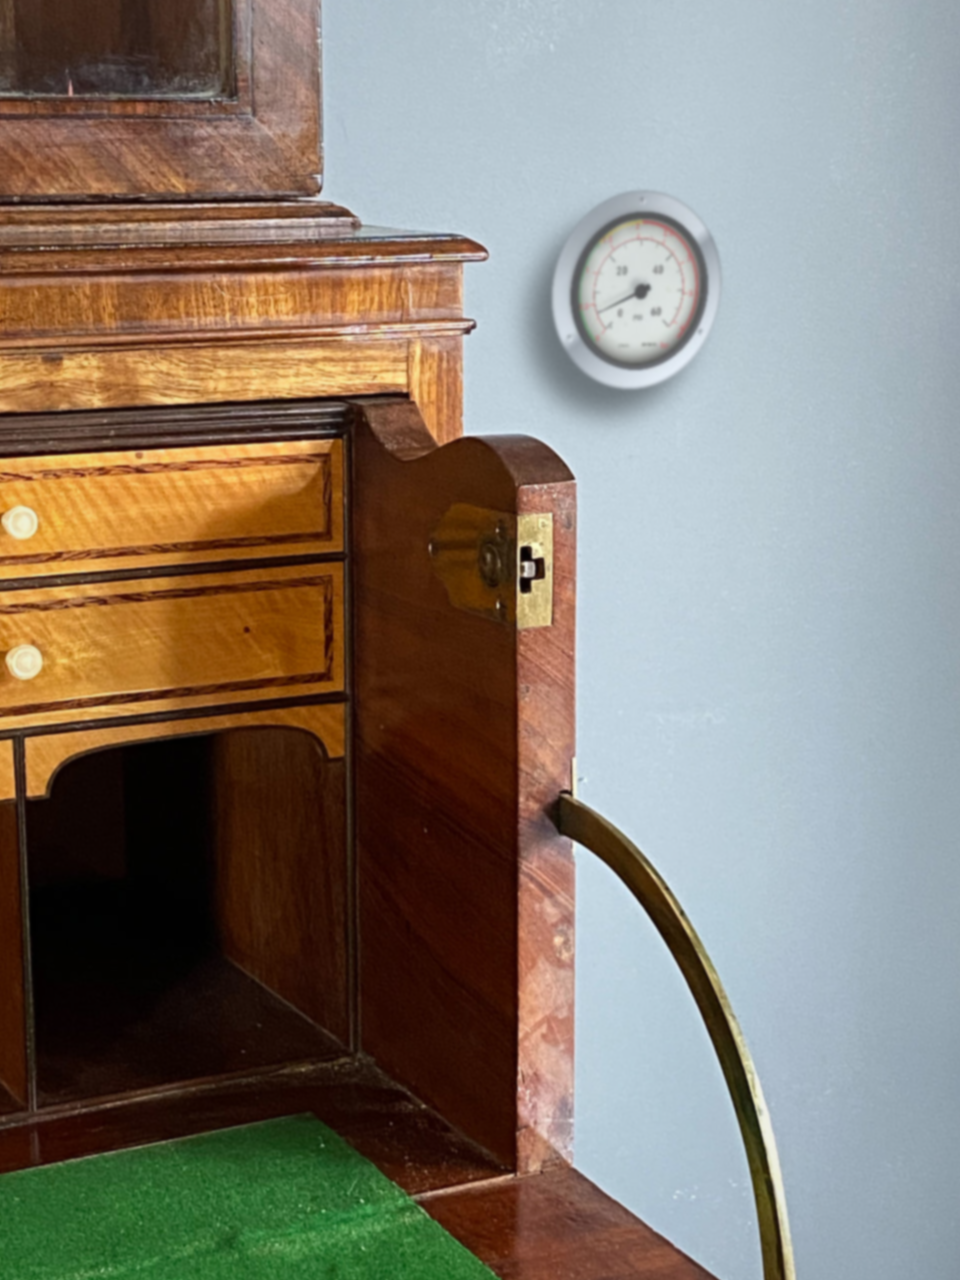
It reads 5; psi
